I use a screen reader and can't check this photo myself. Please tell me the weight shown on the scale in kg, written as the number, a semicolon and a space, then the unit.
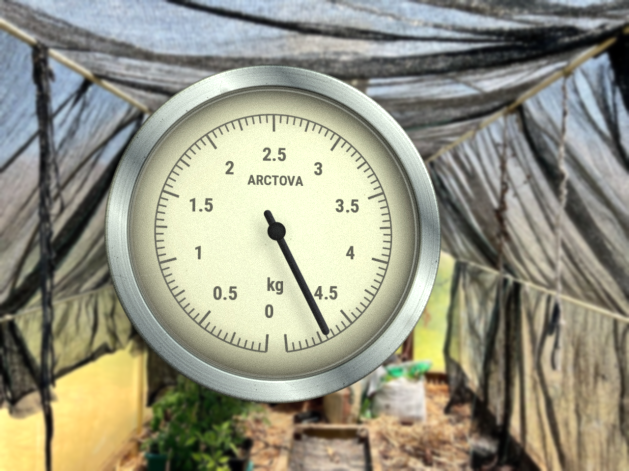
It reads 4.7; kg
